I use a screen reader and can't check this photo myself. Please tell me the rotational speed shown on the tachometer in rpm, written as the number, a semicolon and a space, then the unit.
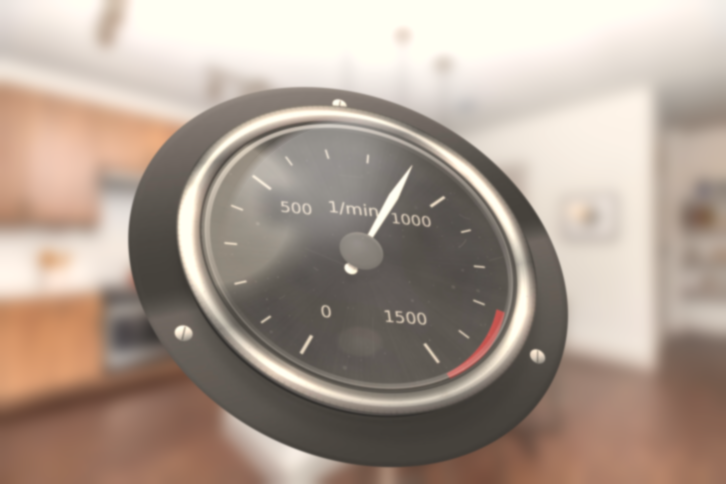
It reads 900; rpm
